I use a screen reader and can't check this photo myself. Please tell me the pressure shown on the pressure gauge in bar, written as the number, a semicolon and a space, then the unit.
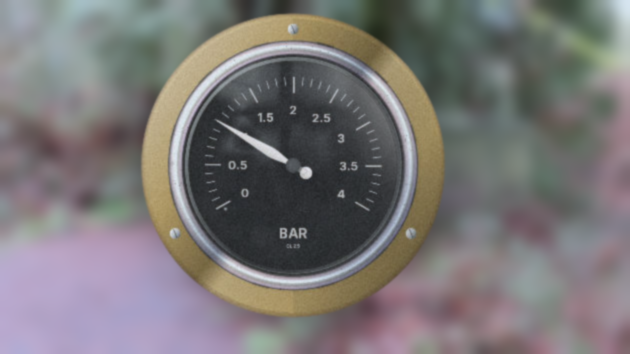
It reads 1; bar
